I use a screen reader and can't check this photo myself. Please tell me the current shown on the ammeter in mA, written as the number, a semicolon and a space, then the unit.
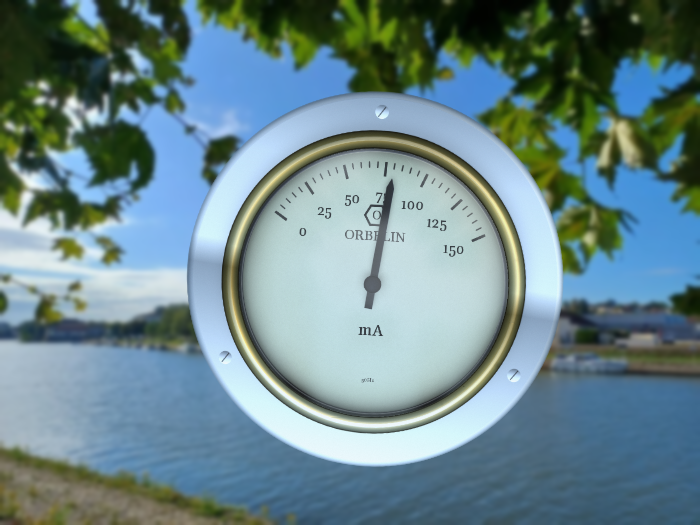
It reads 80; mA
